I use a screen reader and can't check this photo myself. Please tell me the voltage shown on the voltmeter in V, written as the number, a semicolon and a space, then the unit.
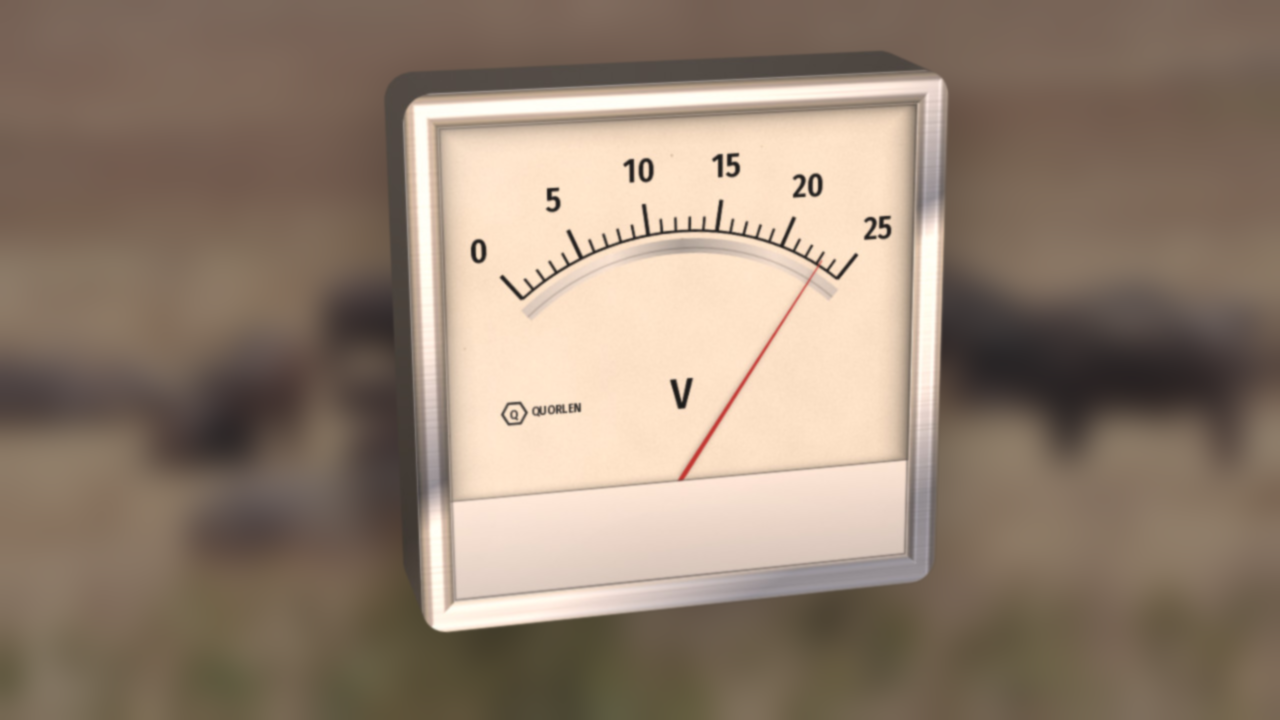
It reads 23; V
